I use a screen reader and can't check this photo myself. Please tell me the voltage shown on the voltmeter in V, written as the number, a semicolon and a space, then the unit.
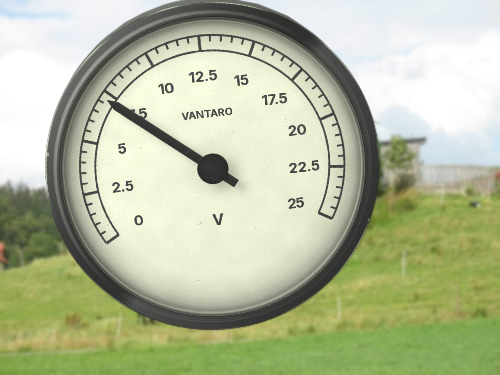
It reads 7.25; V
